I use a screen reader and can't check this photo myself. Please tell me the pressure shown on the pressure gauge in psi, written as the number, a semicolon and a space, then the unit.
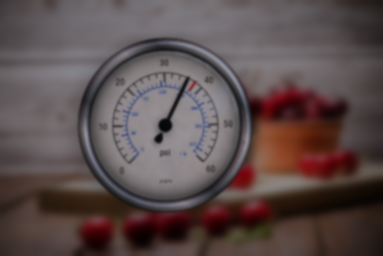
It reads 36; psi
